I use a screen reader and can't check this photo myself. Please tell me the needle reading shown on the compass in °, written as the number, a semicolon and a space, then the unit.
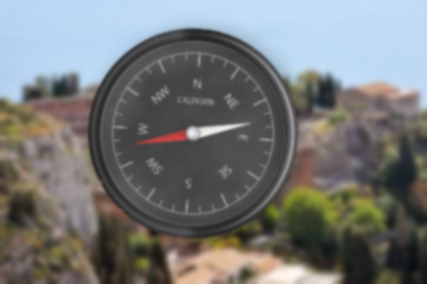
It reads 255; °
